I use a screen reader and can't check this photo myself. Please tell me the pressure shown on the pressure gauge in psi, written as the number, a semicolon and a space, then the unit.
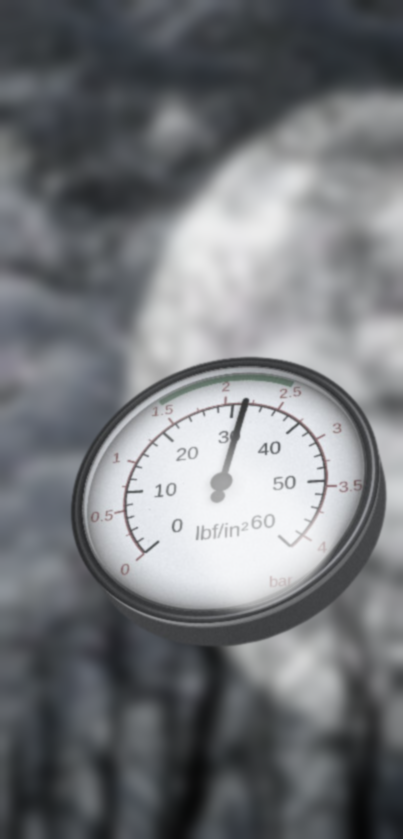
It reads 32; psi
